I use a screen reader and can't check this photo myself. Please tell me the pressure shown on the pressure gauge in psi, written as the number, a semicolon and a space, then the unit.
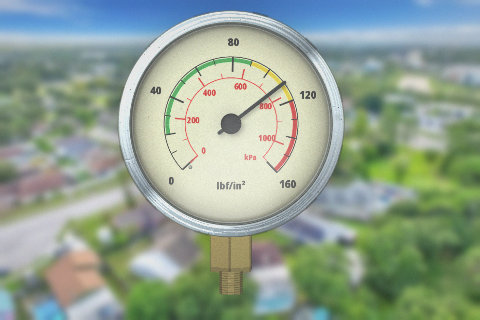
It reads 110; psi
